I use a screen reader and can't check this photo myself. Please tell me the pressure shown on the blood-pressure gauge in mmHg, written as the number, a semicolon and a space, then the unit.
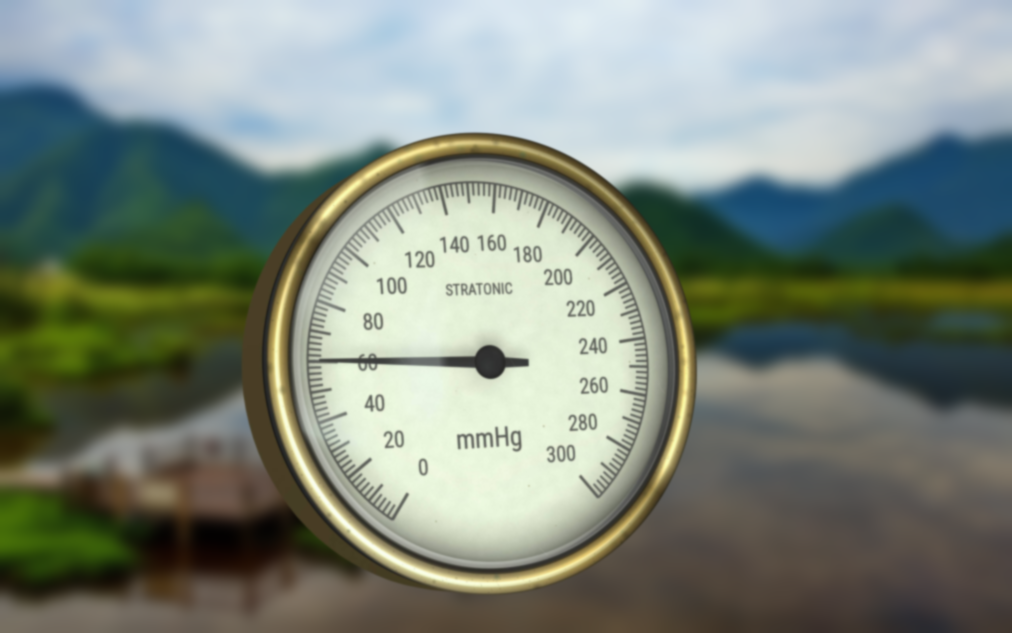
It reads 60; mmHg
